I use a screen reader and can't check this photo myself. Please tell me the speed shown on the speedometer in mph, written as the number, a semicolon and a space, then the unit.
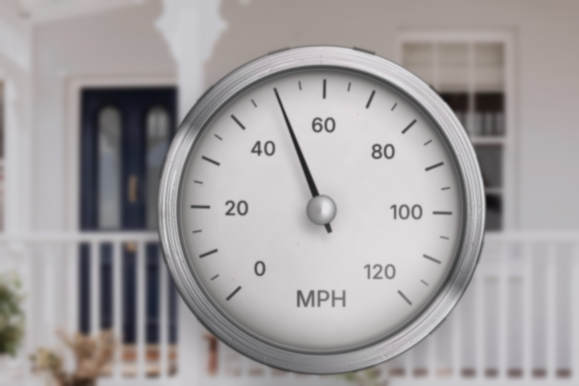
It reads 50; mph
